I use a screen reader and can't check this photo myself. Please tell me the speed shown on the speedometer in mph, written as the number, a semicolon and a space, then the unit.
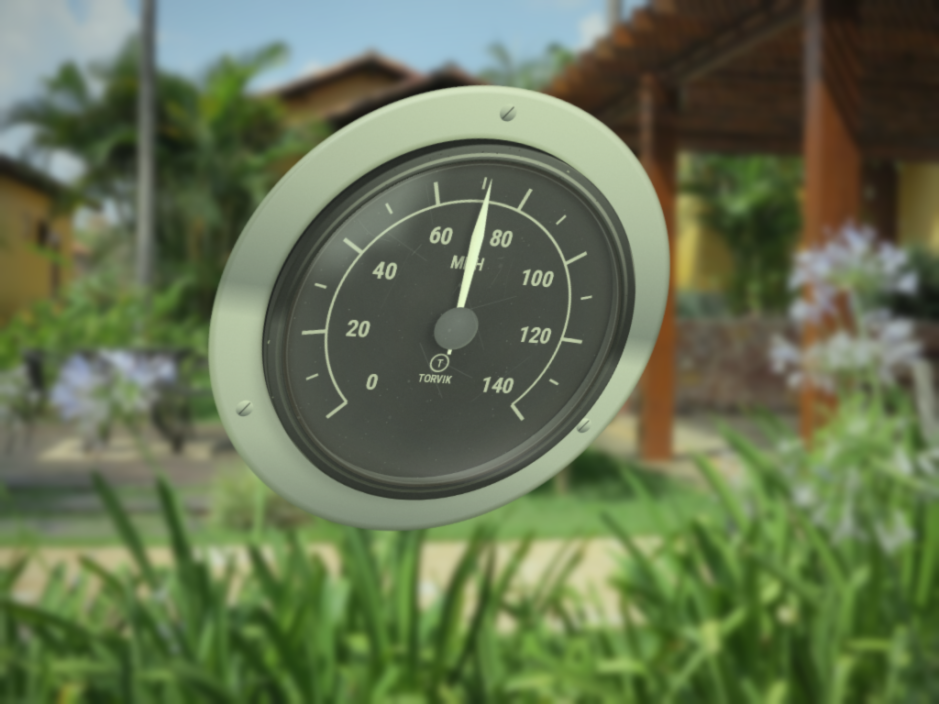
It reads 70; mph
